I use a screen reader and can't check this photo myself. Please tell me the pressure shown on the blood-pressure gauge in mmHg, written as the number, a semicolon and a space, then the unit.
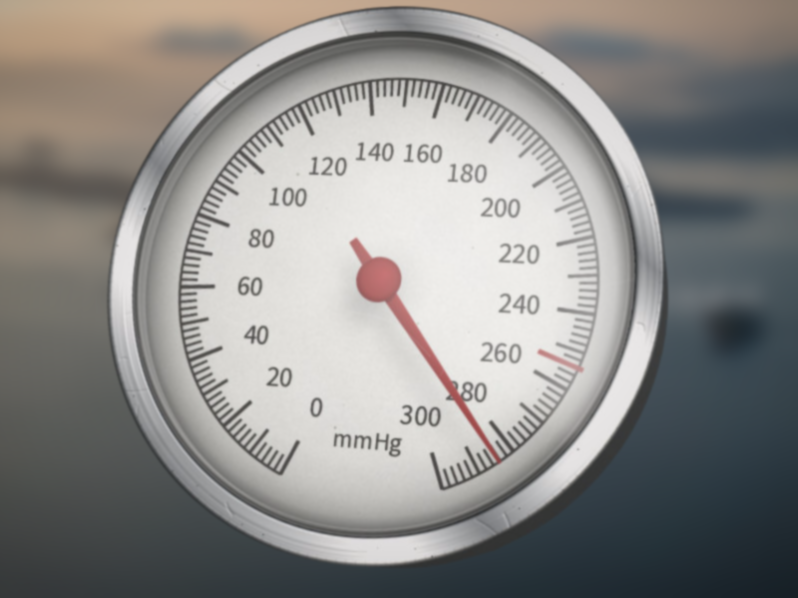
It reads 284; mmHg
